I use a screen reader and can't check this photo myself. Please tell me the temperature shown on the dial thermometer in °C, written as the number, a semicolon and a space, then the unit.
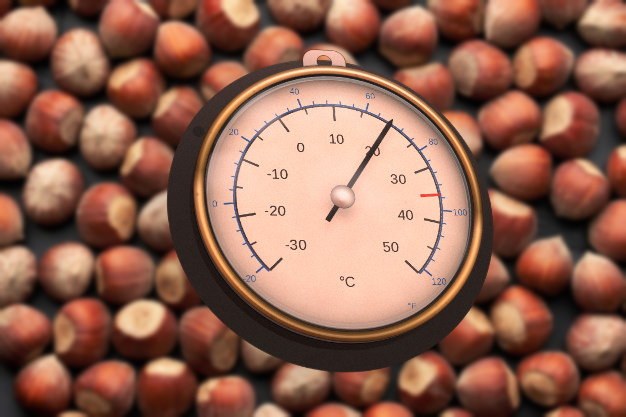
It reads 20; °C
